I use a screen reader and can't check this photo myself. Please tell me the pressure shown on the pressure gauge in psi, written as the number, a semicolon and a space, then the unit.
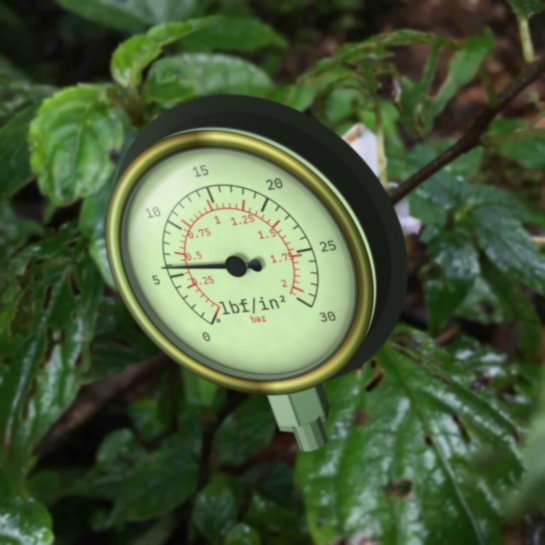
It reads 6; psi
